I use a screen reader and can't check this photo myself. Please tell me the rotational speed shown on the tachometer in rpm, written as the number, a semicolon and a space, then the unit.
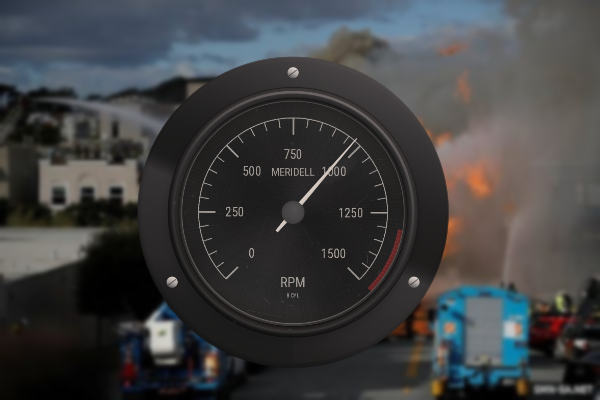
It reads 975; rpm
